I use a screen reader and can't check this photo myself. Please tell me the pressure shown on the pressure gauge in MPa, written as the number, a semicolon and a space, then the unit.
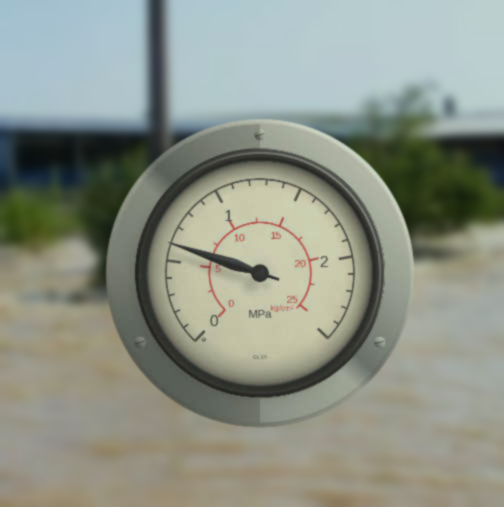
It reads 0.6; MPa
